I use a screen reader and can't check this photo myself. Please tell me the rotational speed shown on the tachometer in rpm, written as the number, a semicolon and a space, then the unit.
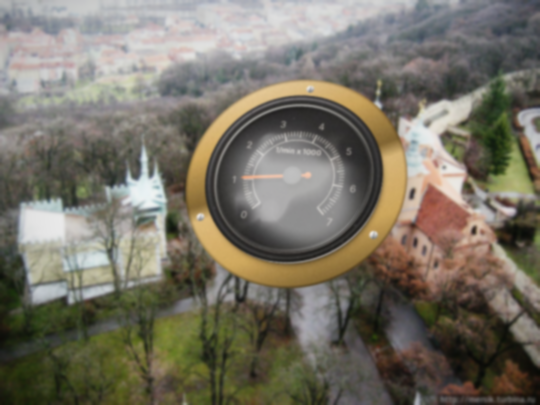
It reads 1000; rpm
